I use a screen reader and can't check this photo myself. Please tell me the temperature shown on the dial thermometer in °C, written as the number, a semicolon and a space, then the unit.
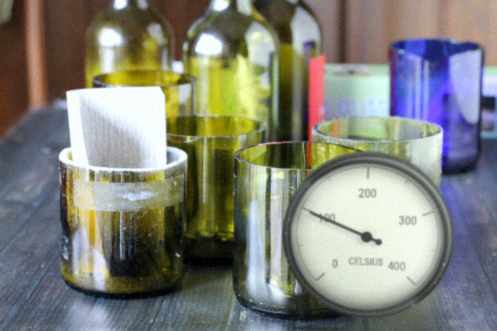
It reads 100; °C
